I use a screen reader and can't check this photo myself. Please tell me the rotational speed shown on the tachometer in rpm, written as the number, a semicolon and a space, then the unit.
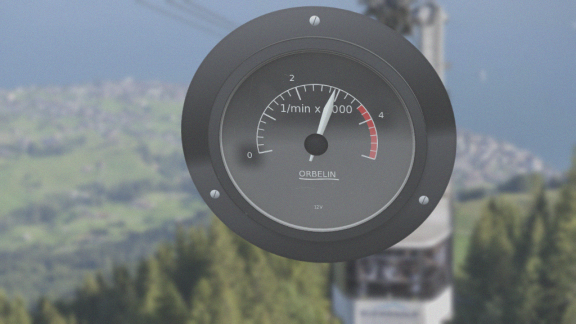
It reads 2900; rpm
